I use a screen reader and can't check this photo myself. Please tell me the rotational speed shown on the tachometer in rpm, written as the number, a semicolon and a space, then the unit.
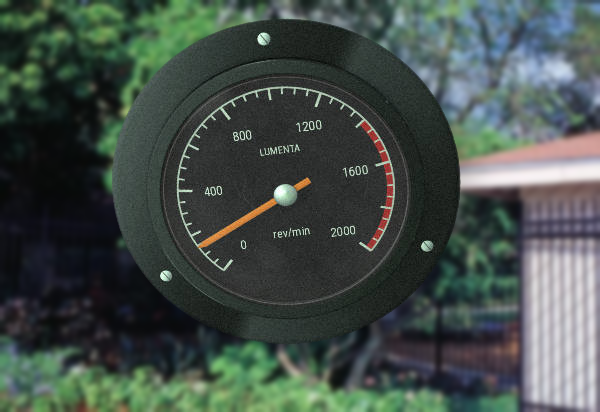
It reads 150; rpm
